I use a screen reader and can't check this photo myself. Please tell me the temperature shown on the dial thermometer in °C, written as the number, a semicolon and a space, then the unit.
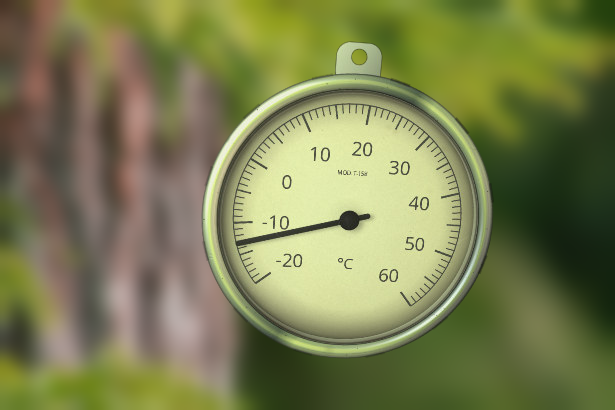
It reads -13; °C
